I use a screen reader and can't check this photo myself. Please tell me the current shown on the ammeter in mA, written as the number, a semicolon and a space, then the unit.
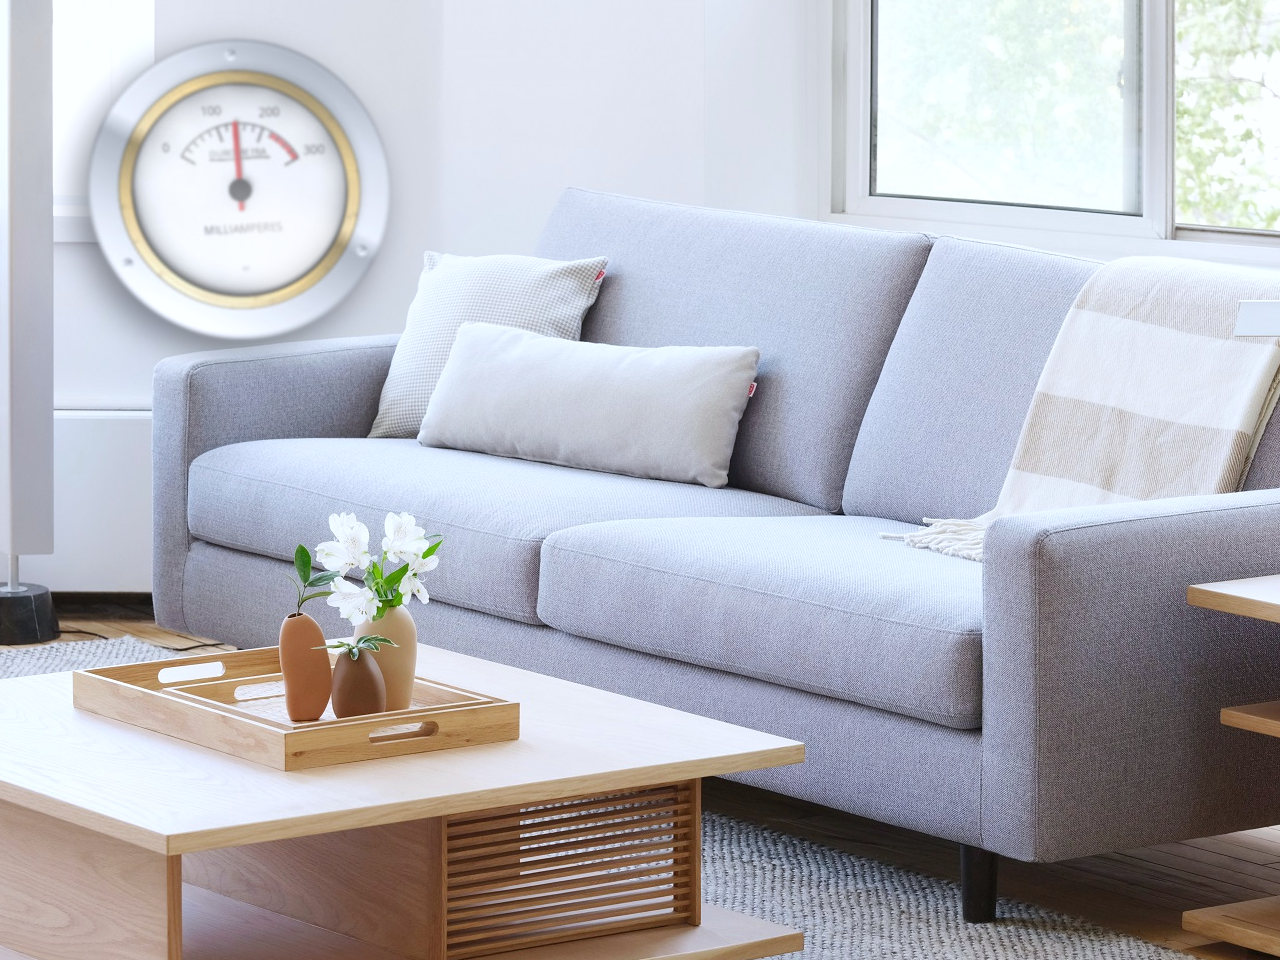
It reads 140; mA
